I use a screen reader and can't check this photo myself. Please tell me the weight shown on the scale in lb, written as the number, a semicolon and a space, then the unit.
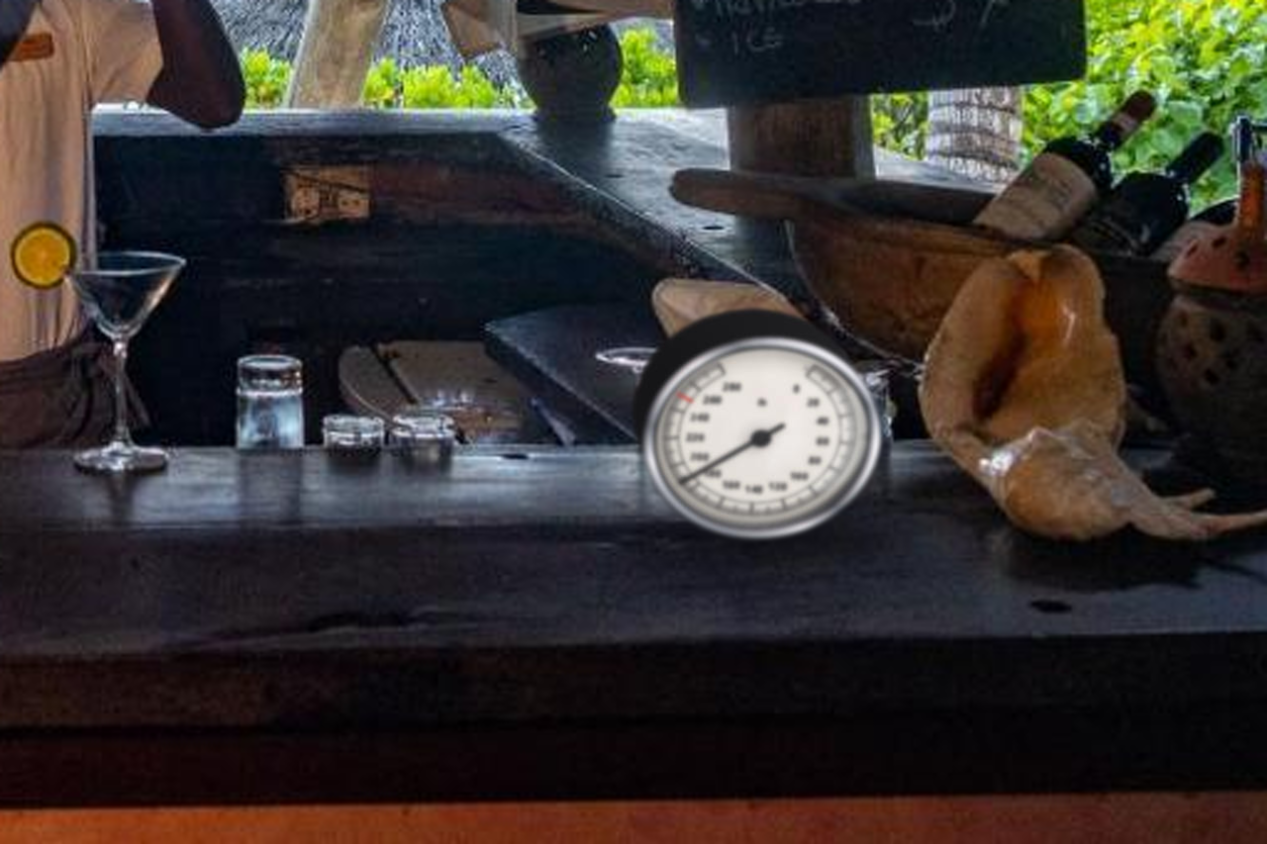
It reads 190; lb
